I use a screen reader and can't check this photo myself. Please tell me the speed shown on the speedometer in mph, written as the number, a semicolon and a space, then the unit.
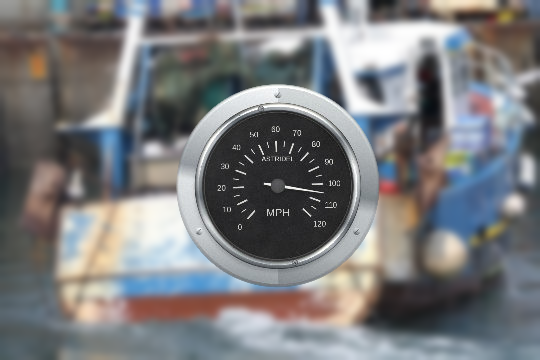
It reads 105; mph
